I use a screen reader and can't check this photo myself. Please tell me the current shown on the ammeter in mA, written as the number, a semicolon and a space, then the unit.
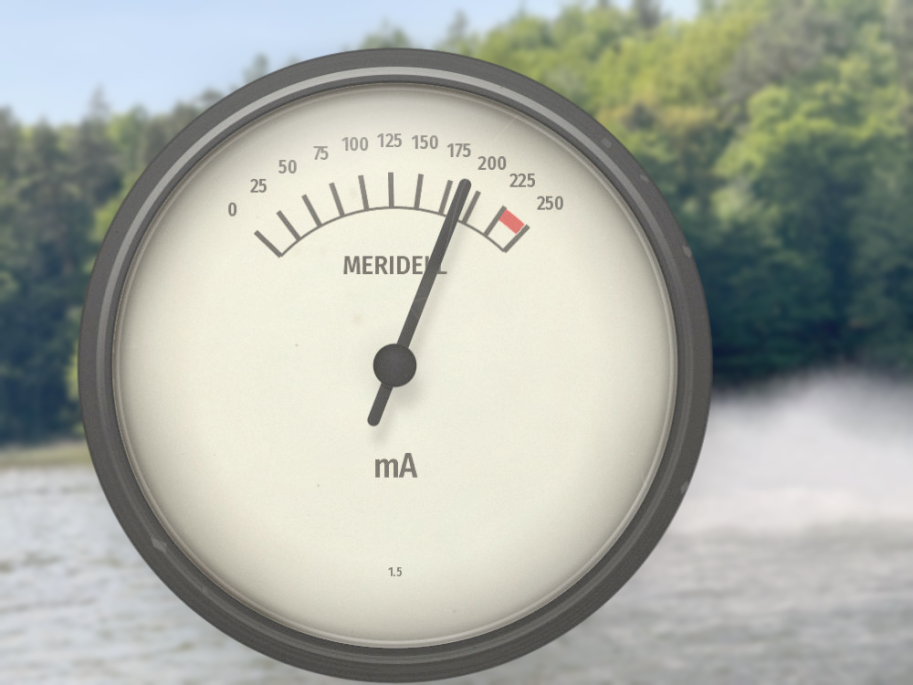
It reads 187.5; mA
